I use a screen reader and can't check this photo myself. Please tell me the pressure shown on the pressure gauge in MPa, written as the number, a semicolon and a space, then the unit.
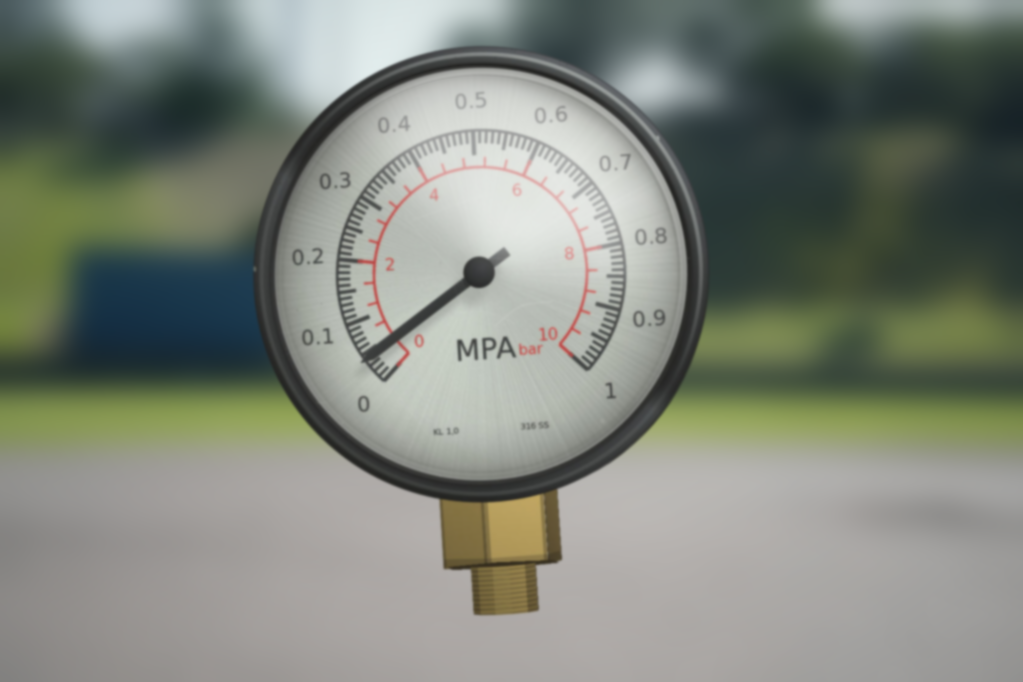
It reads 0.04; MPa
